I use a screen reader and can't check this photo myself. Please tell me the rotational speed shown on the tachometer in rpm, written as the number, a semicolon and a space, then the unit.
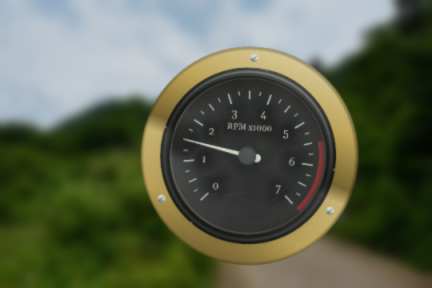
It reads 1500; rpm
